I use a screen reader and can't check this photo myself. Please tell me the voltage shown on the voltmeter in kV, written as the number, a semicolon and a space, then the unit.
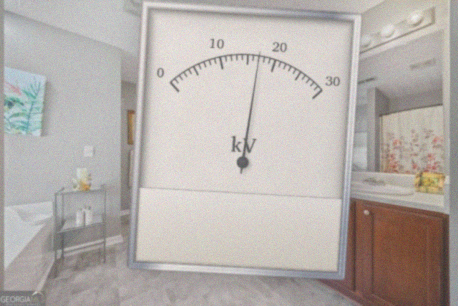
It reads 17; kV
